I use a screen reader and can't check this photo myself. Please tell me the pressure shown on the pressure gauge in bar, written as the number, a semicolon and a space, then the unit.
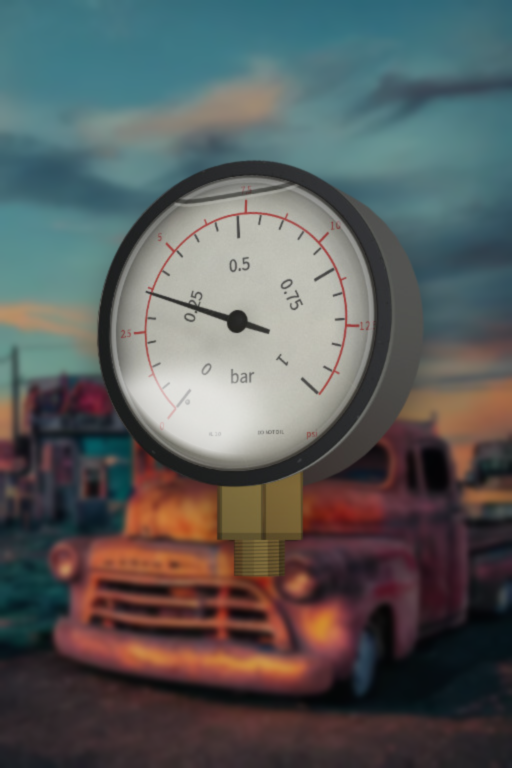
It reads 0.25; bar
